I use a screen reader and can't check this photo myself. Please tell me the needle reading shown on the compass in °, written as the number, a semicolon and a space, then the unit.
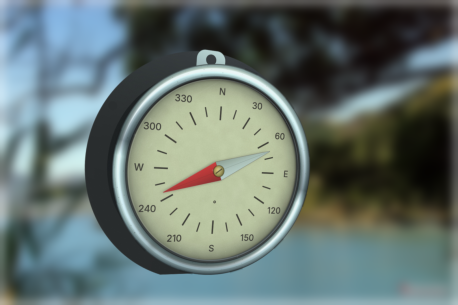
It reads 247.5; °
